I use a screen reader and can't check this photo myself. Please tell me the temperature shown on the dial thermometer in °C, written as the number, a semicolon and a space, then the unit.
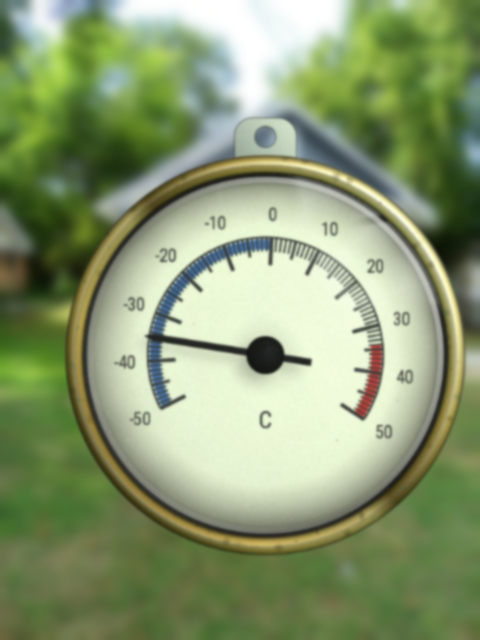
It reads -35; °C
